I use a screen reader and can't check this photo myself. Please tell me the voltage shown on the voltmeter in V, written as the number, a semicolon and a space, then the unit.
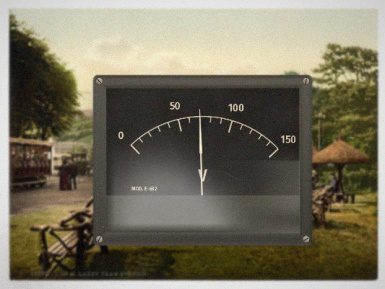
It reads 70; V
